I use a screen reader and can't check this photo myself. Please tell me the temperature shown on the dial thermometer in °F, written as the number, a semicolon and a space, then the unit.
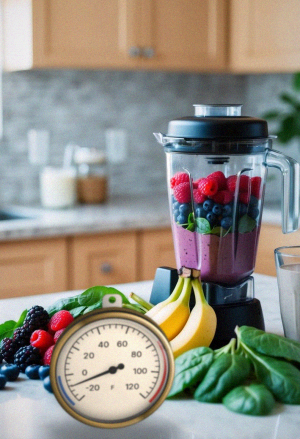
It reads -8; °F
